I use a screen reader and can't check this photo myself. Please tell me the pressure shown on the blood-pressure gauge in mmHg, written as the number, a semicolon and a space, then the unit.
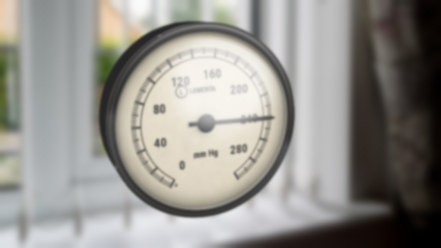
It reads 240; mmHg
